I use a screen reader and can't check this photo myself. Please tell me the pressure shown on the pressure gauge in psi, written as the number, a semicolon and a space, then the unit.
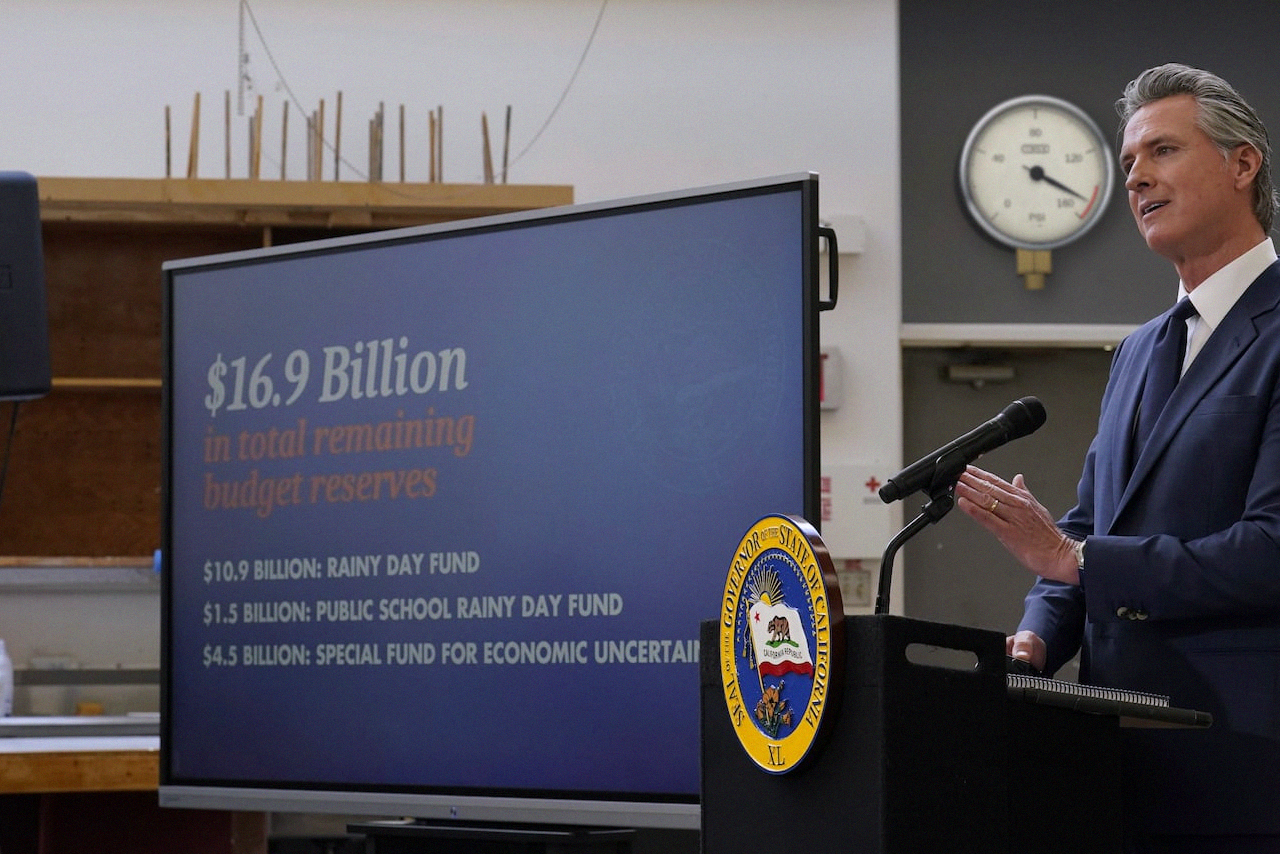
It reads 150; psi
